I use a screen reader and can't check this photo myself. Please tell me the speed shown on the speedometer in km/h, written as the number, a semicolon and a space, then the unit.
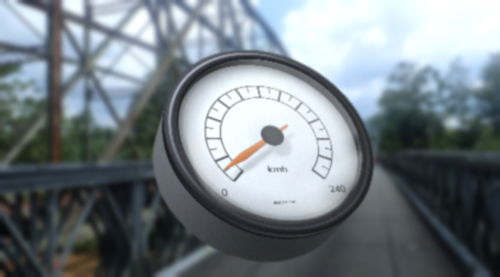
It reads 10; km/h
